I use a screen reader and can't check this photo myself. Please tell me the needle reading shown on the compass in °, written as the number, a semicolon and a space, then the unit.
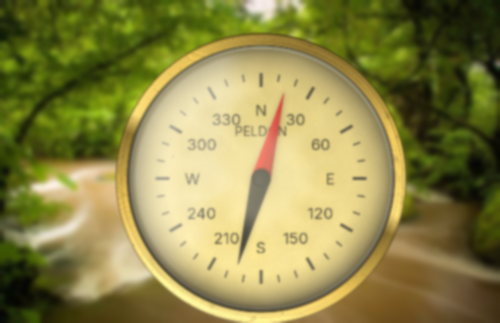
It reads 15; °
